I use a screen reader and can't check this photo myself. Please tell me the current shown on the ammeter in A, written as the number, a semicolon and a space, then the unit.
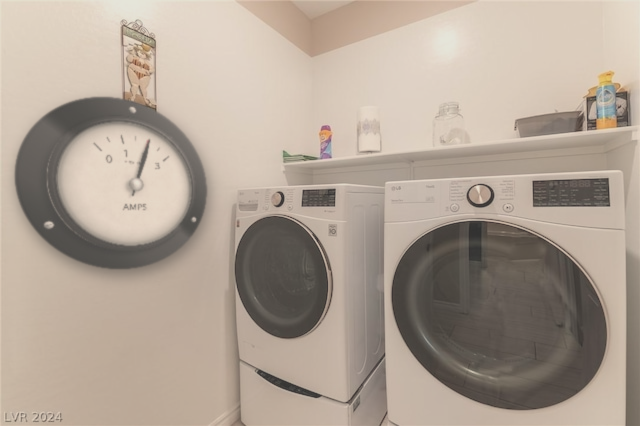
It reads 2; A
